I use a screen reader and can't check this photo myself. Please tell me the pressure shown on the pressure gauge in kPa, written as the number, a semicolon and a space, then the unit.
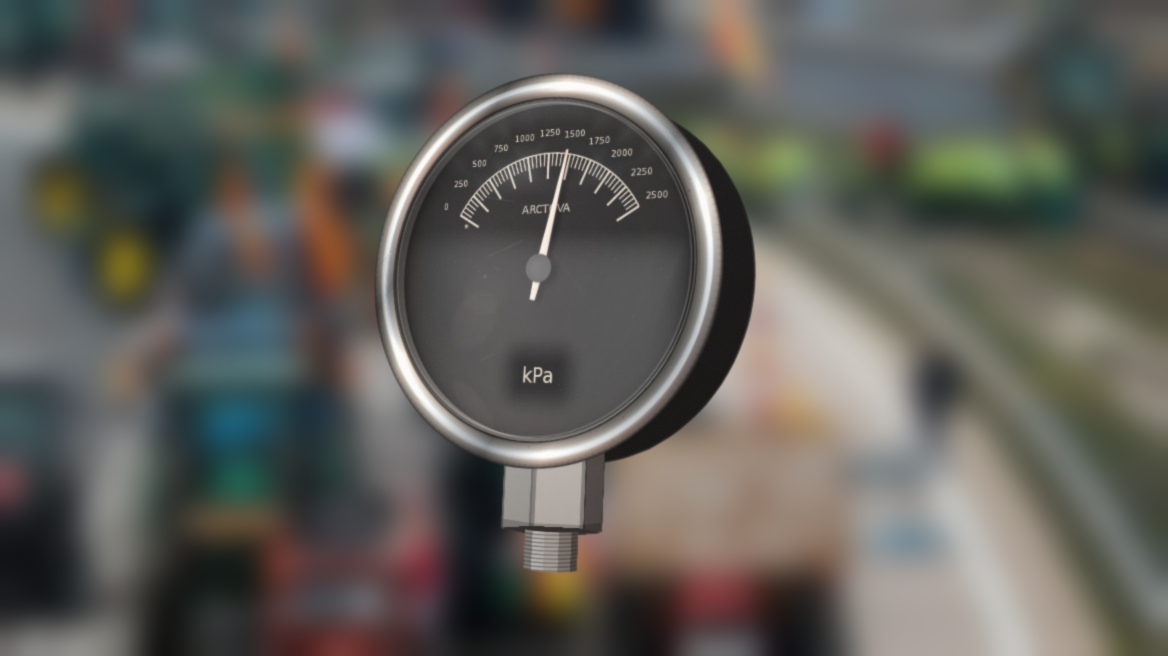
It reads 1500; kPa
